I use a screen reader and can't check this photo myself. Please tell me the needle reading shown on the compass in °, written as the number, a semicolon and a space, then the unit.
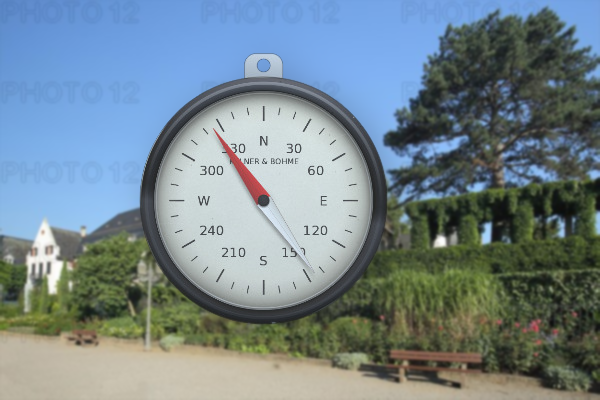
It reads 325; °
